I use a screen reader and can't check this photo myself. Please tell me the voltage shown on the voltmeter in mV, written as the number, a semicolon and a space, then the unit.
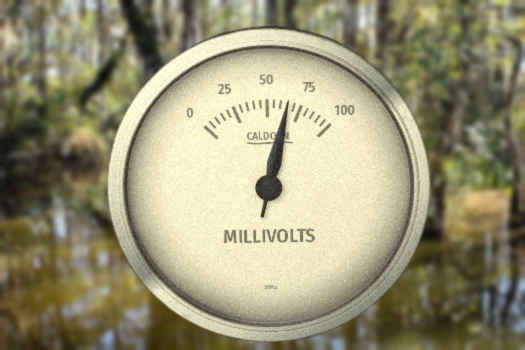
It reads 65; mV
